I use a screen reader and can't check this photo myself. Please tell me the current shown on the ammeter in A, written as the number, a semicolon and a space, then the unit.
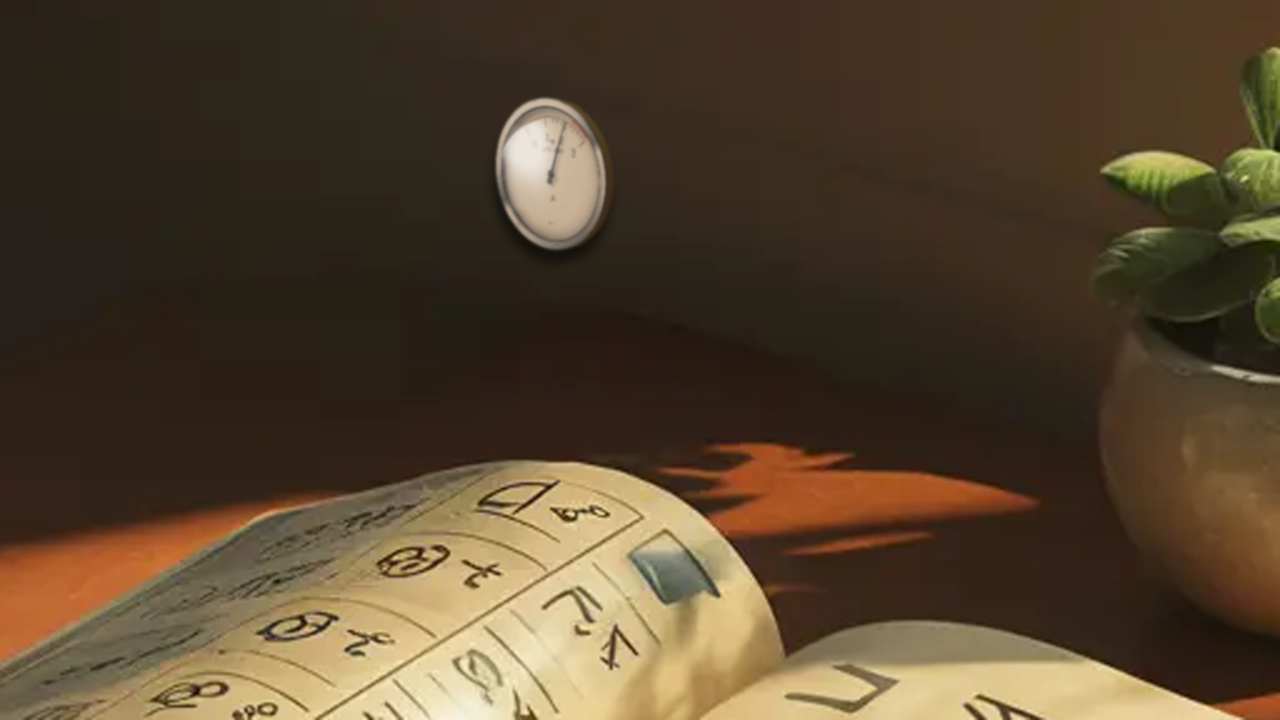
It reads 2; A
